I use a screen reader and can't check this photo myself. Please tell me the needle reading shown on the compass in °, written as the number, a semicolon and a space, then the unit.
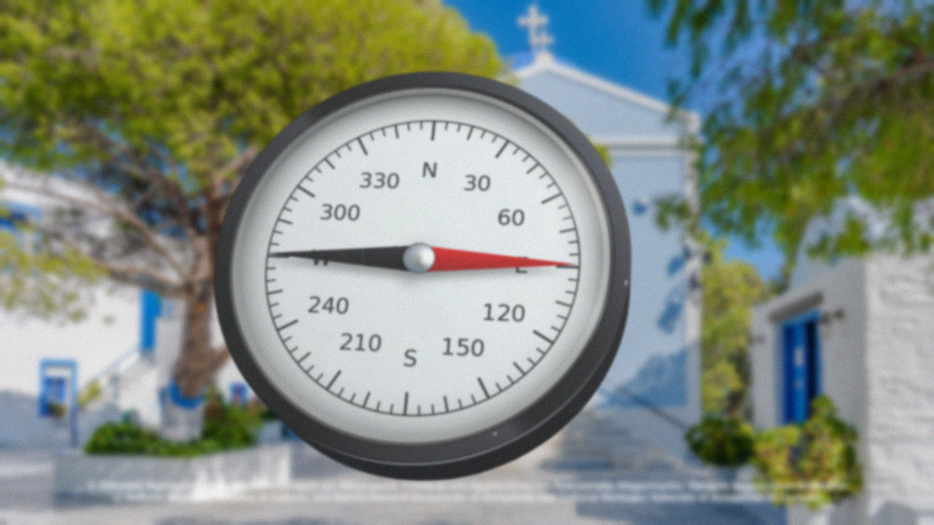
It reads 90; °
